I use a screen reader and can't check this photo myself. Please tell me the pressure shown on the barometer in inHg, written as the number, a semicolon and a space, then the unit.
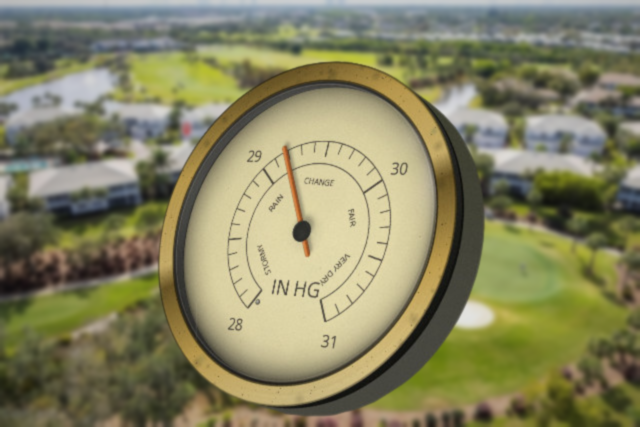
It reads 29.2; inHg
